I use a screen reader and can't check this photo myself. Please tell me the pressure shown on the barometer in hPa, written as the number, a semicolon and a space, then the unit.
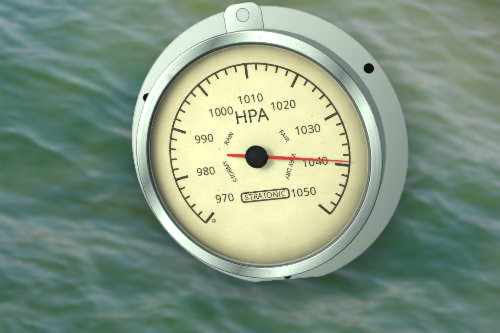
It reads 1039; hPa
